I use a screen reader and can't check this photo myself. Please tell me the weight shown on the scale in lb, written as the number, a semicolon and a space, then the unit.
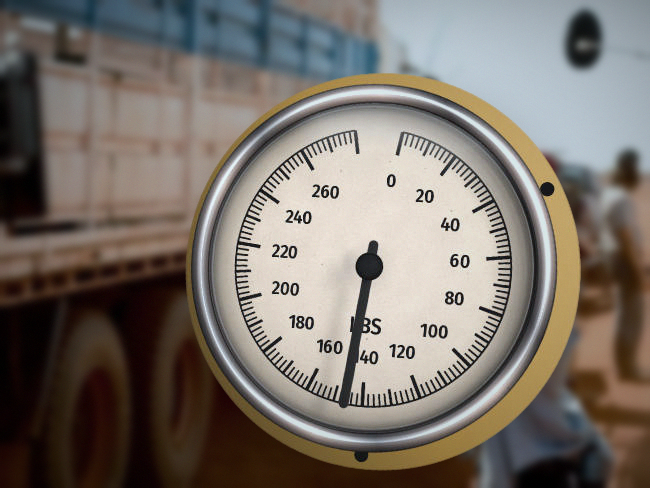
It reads 146; lb
